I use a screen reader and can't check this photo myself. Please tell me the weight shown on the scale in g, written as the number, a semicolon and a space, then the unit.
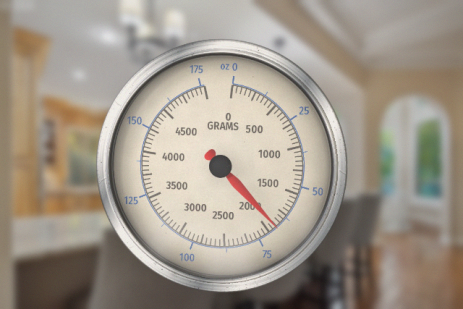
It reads 1900; g
